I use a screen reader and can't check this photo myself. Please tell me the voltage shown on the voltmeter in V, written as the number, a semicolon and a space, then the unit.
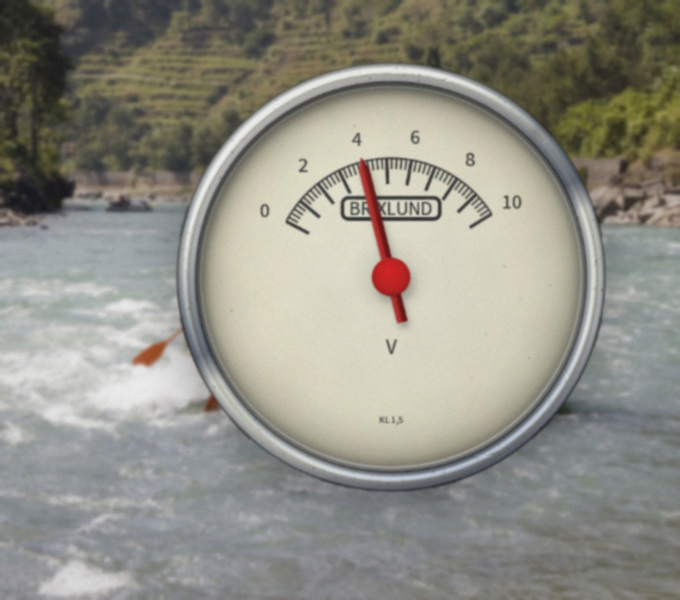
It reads 4; V
